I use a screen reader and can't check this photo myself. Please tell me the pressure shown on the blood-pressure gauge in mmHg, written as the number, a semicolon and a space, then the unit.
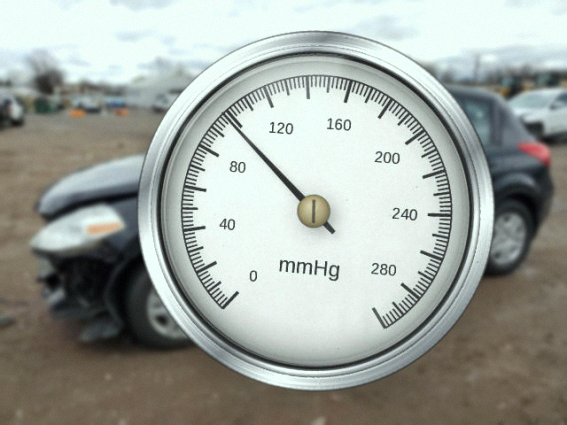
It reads 98; mmHg
